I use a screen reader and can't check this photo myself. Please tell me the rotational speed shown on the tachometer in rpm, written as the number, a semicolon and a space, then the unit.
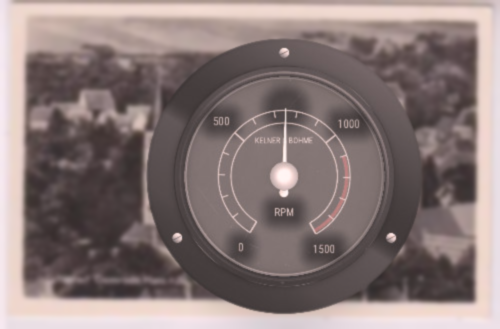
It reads 750; rpm
